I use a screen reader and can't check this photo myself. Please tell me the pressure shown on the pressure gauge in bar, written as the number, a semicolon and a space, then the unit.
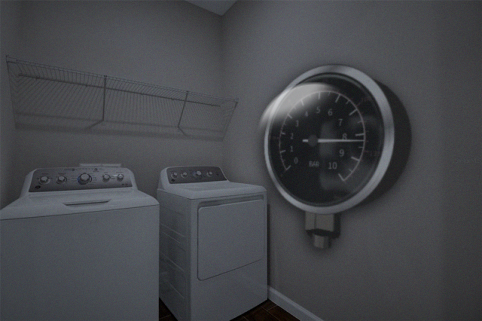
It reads 8.25; bar
